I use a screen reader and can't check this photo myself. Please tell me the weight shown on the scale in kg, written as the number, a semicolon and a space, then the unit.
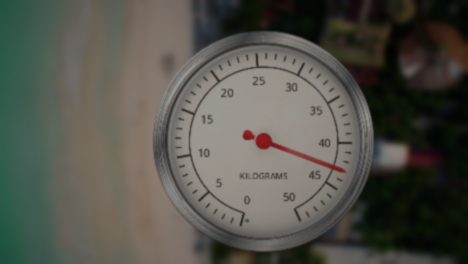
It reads 43; kg
